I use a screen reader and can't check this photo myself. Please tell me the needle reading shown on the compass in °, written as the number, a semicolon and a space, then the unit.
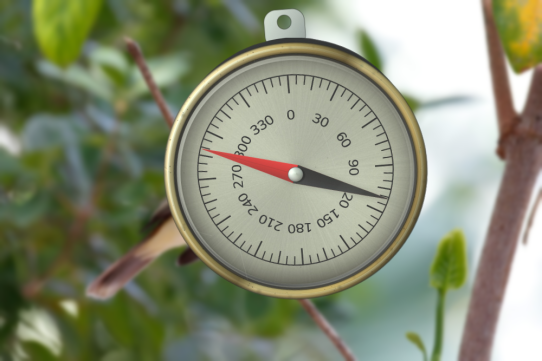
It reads 290; °
